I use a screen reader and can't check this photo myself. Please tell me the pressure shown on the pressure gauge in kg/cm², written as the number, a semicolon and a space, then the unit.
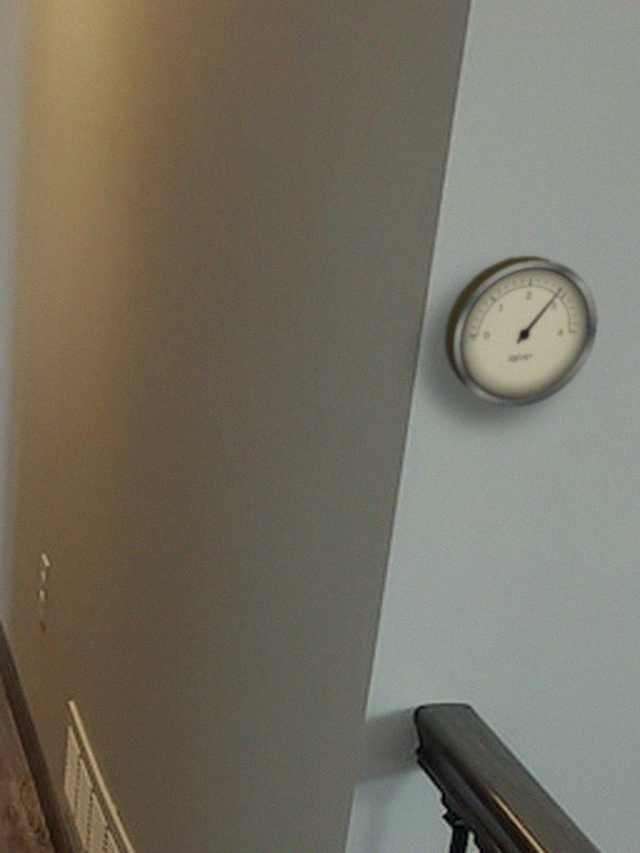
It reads 2.8; kg/cm²
